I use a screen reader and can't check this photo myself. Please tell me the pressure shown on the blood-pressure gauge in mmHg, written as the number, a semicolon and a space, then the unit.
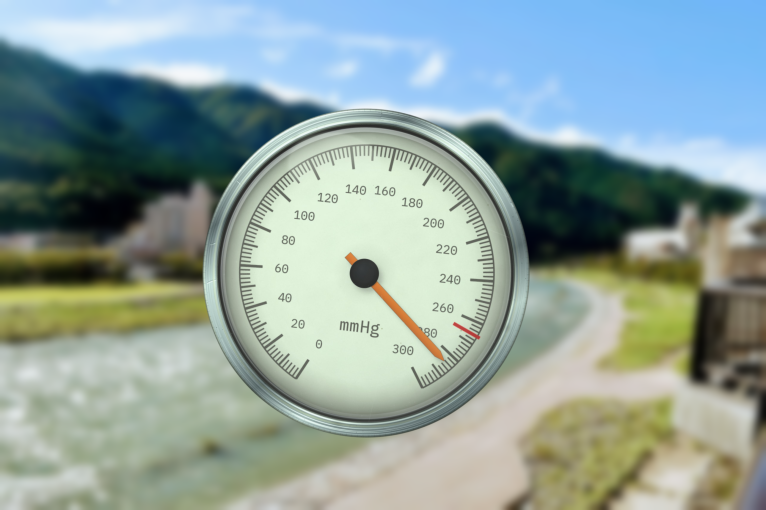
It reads 284; mmHg
